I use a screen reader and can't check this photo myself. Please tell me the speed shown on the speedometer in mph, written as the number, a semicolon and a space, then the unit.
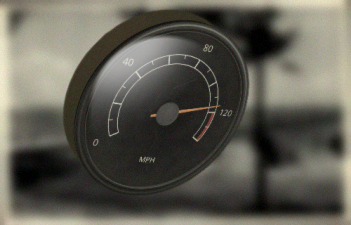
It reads 115; mph
